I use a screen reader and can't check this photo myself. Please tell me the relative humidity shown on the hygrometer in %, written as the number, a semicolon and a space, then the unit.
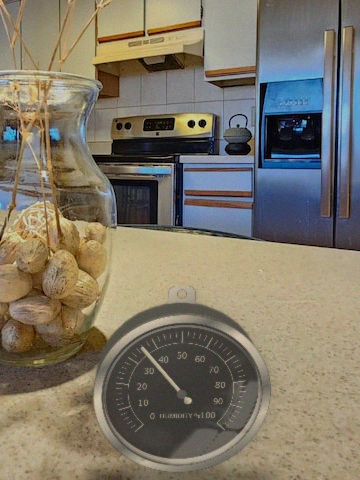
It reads 36; %
